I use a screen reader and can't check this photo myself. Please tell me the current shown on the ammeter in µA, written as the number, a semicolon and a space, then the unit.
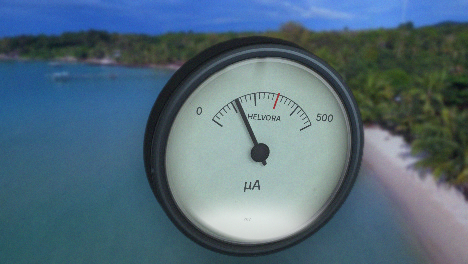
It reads 120; µA
